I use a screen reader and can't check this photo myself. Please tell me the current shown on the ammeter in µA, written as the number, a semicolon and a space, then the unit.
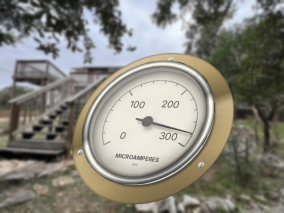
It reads 280; µA
